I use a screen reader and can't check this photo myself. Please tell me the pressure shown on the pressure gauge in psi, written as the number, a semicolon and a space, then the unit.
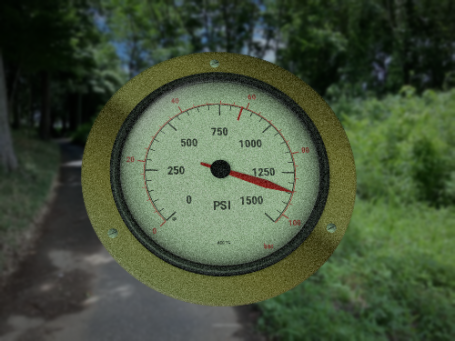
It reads 1350; psi
